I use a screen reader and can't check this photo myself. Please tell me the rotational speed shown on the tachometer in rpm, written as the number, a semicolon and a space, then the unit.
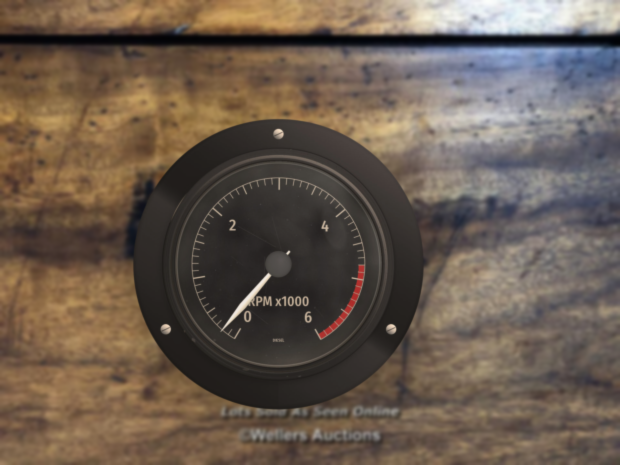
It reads 200; rpm
